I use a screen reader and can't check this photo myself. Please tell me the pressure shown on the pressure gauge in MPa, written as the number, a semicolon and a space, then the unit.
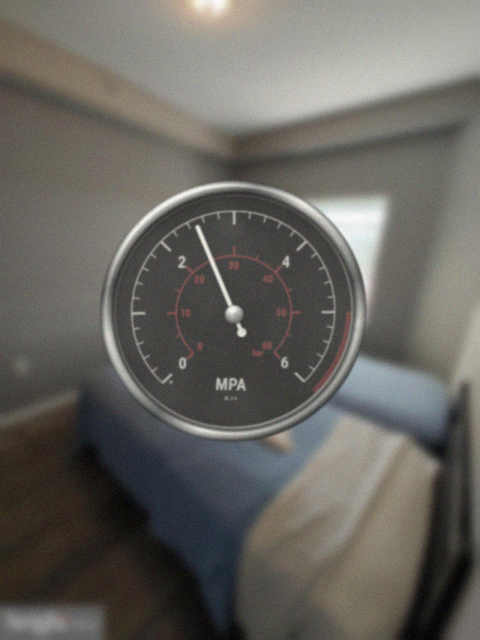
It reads 2.5; MPa
